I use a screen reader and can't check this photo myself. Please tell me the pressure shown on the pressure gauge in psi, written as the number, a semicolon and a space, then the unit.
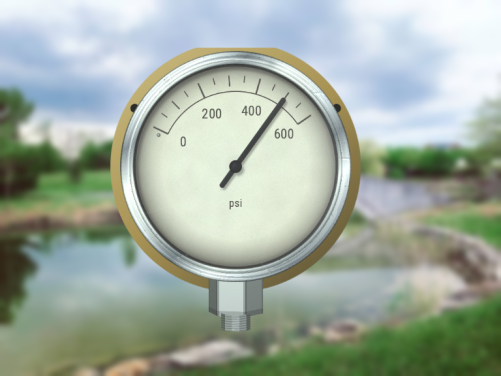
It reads 500; psi
